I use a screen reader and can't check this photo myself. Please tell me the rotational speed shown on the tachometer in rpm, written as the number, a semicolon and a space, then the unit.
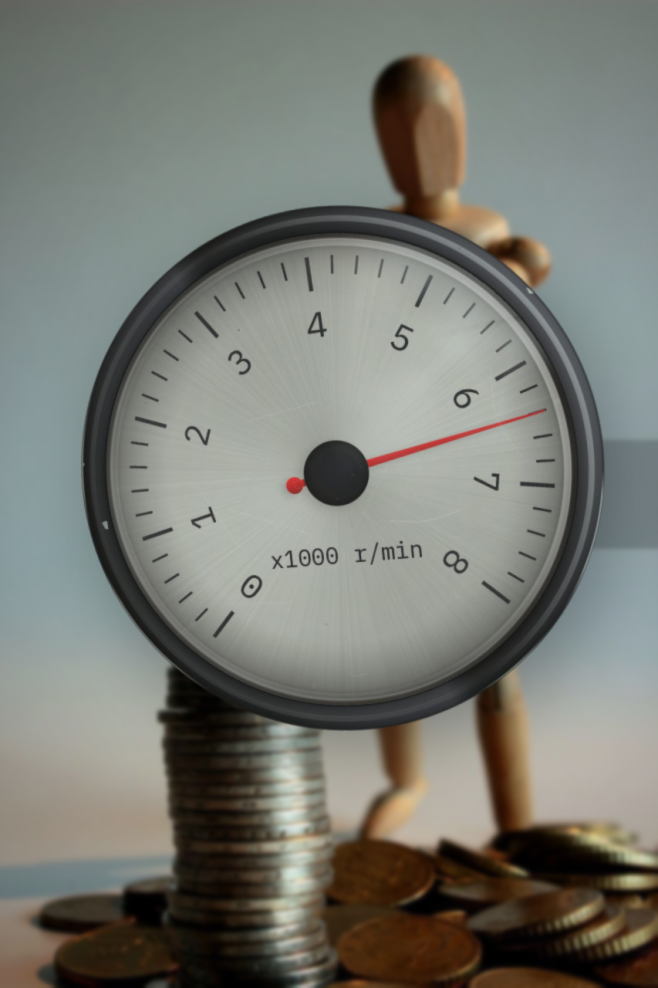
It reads 6400; rpm
